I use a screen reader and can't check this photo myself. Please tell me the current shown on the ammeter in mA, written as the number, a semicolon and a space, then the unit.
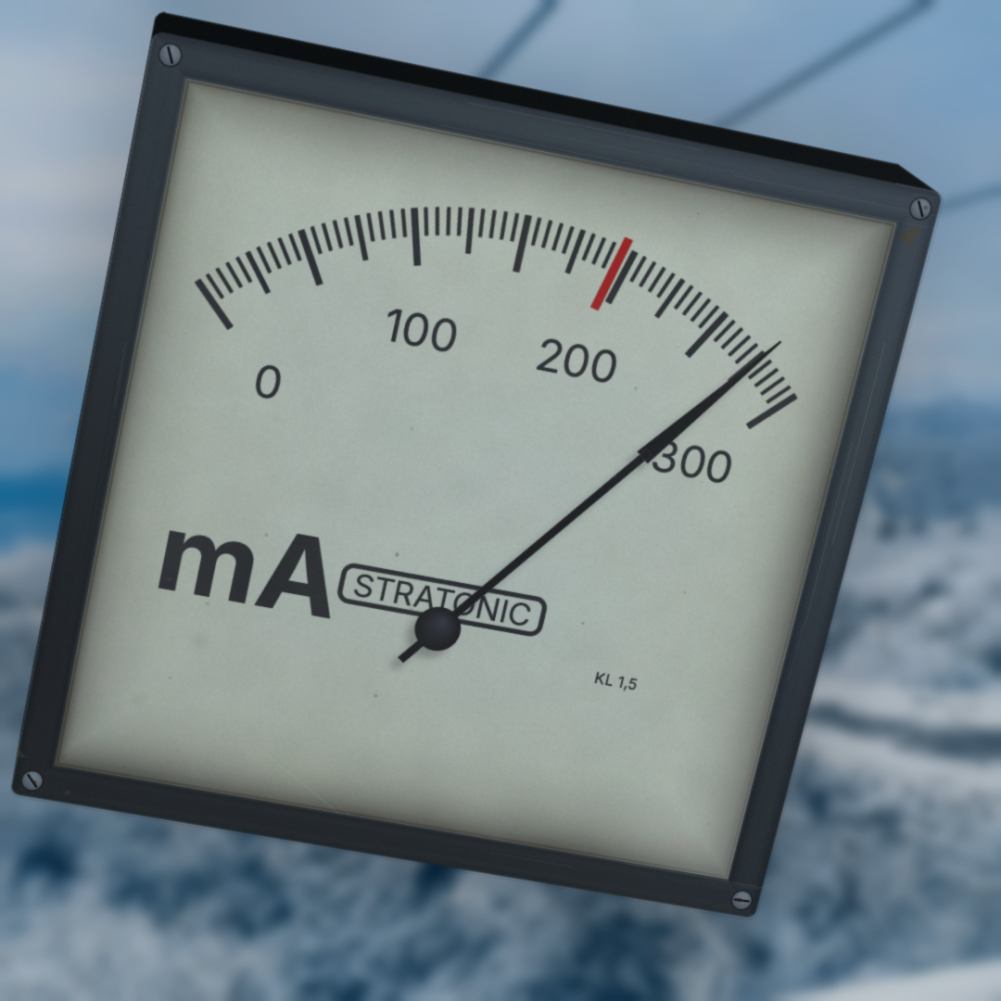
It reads 275; mA
